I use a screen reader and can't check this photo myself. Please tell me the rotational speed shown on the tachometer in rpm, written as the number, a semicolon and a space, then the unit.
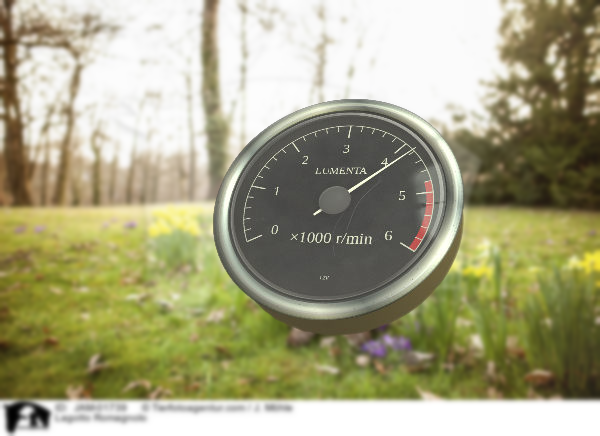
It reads 4200; rpm
